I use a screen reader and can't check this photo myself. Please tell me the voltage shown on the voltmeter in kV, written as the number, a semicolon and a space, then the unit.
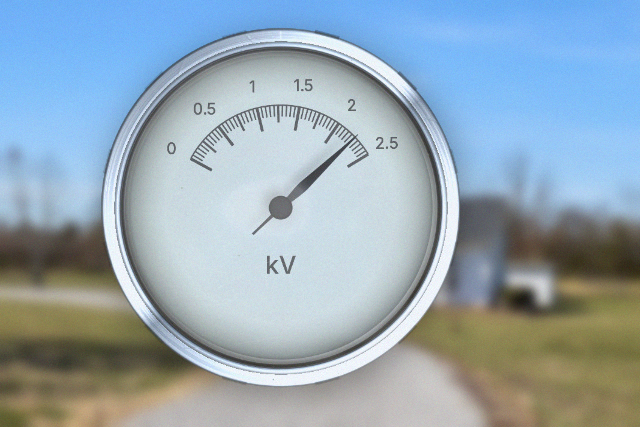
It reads 2.25; kV
